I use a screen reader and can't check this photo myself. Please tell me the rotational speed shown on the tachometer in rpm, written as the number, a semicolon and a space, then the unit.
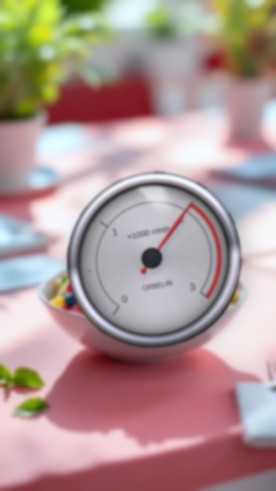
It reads 2000; rpm
